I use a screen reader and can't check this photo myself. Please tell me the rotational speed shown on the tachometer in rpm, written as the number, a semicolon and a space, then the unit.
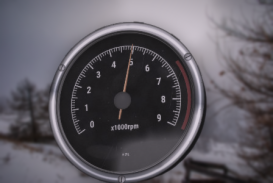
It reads 5000; rpm
